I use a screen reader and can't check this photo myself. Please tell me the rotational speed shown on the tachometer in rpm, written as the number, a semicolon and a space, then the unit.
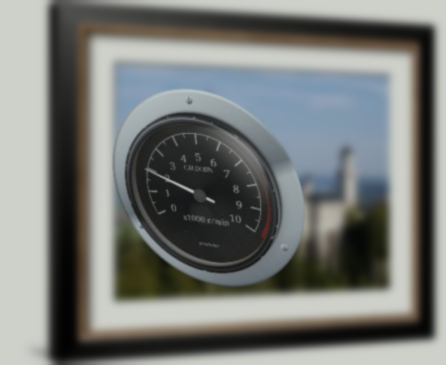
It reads 2000; rpm
